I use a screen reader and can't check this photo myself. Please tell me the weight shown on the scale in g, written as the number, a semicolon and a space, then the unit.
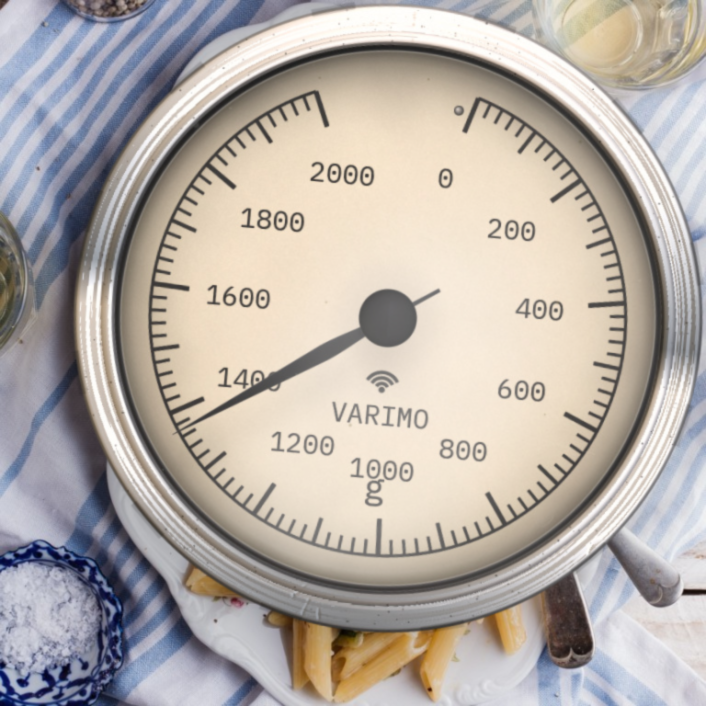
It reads 1370; g
